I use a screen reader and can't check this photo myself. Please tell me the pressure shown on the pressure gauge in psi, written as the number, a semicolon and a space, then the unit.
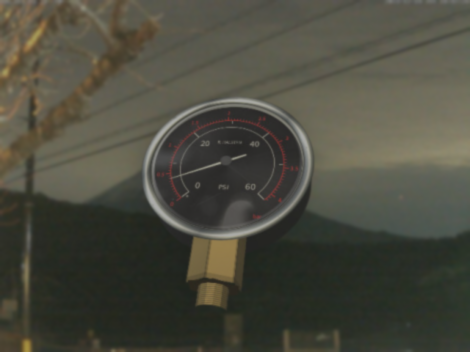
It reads 5; psi
